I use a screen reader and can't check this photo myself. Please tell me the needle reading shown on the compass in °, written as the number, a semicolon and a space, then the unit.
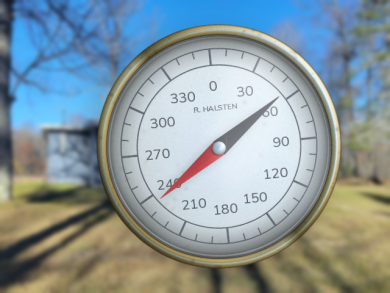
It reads 235; °
